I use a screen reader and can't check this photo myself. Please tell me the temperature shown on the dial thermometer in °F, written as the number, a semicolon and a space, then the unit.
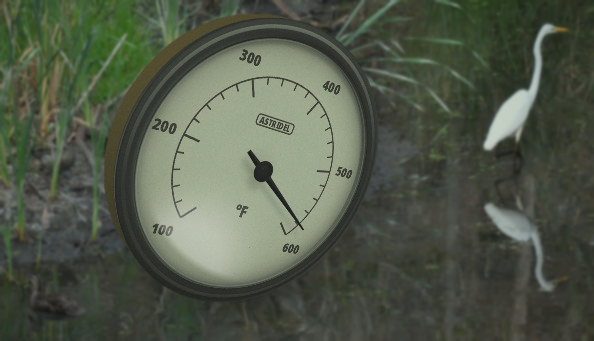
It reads 580; °F
